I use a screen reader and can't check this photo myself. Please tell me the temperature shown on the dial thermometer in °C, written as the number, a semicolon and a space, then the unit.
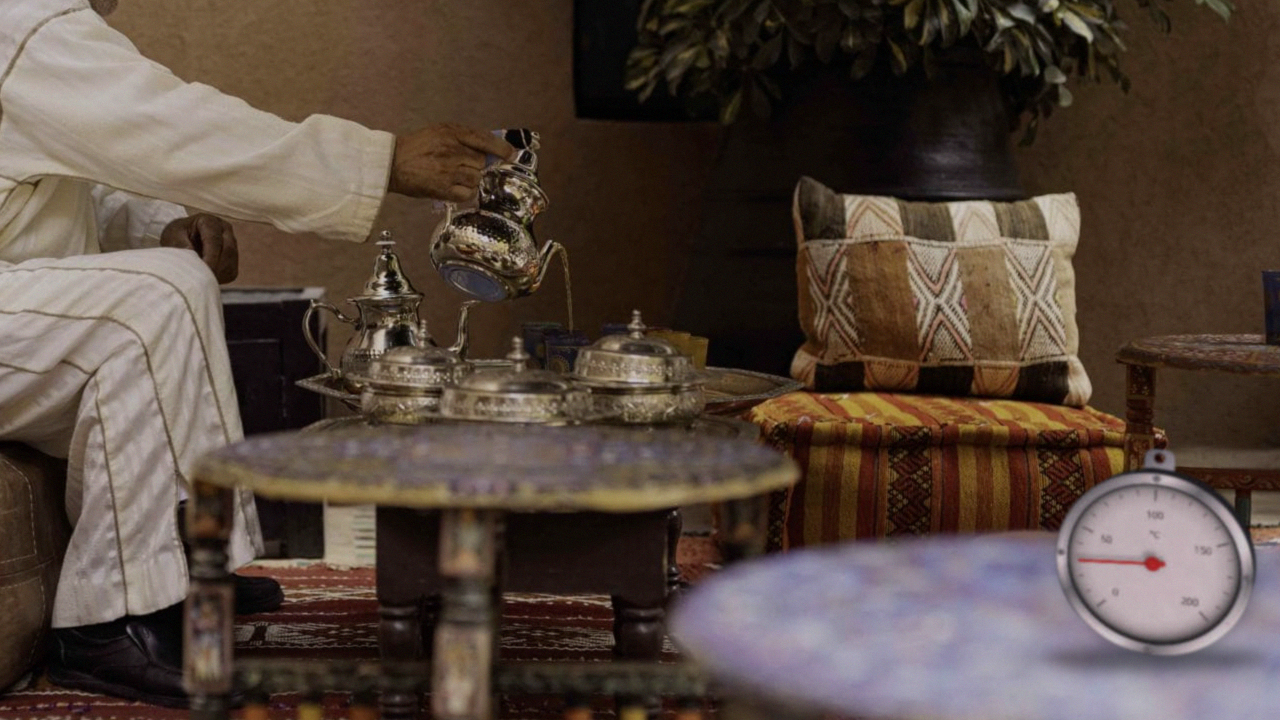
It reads 30; °C
